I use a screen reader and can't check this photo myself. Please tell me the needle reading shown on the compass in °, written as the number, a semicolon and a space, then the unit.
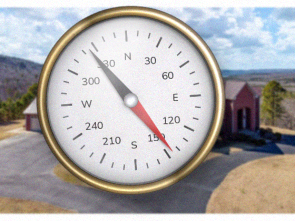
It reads 145; °
